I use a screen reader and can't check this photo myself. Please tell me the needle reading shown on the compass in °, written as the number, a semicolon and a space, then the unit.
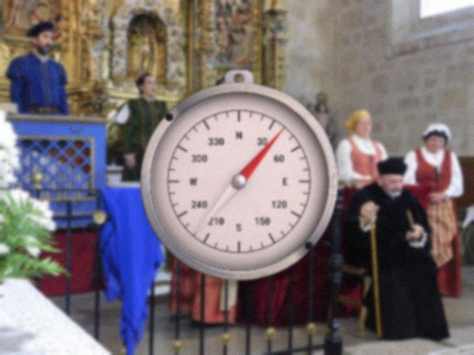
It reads 40; °
